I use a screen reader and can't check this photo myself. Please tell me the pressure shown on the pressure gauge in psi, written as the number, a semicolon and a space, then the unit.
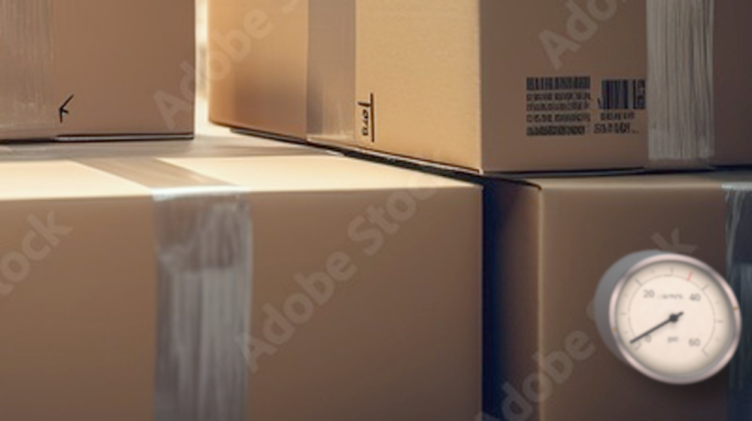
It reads 2.5; psi
